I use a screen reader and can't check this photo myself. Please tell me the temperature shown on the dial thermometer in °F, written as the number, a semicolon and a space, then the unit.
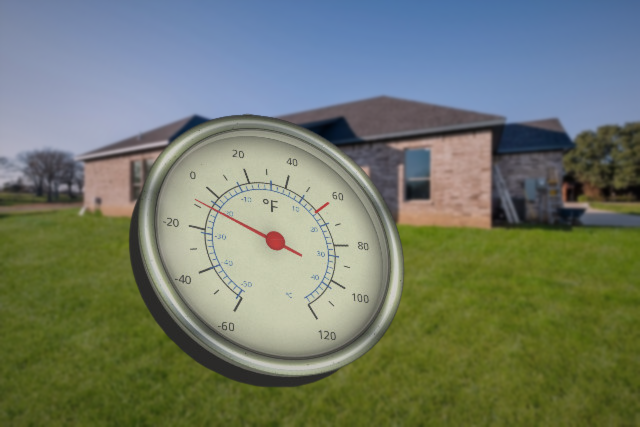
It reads -10; °F
